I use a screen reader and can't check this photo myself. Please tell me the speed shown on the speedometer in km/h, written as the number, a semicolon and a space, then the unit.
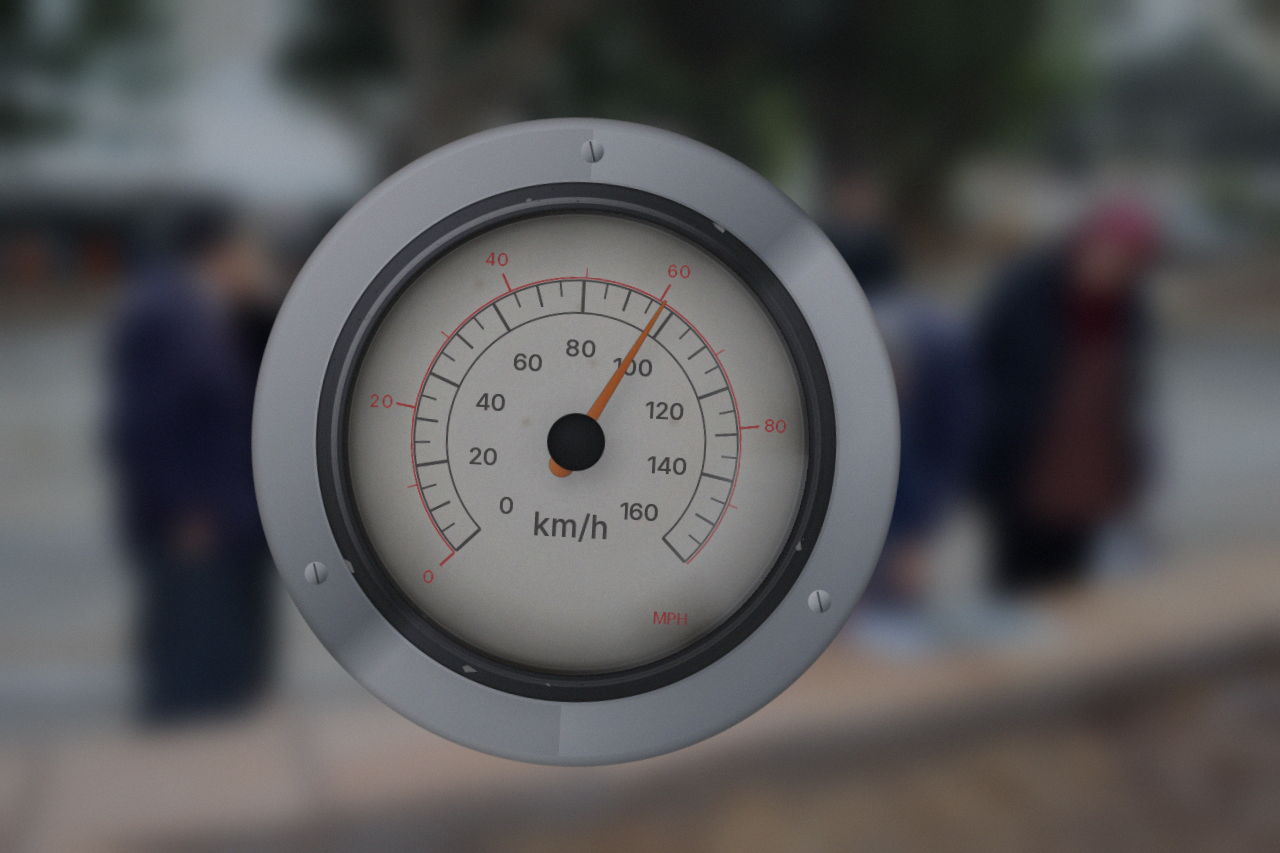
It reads 97.5; km/h
